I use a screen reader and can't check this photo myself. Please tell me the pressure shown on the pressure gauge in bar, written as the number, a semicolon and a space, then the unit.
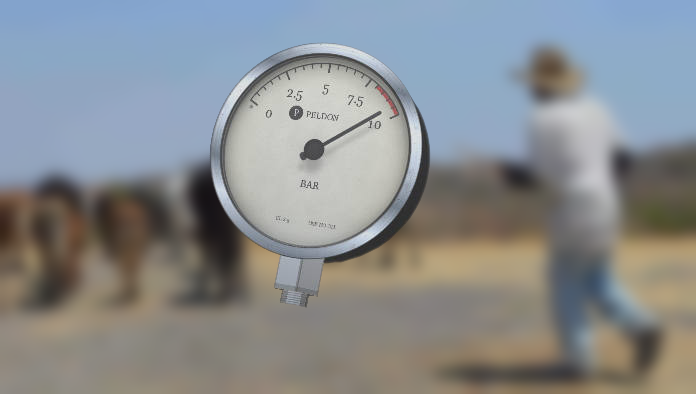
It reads 9.5; bar
